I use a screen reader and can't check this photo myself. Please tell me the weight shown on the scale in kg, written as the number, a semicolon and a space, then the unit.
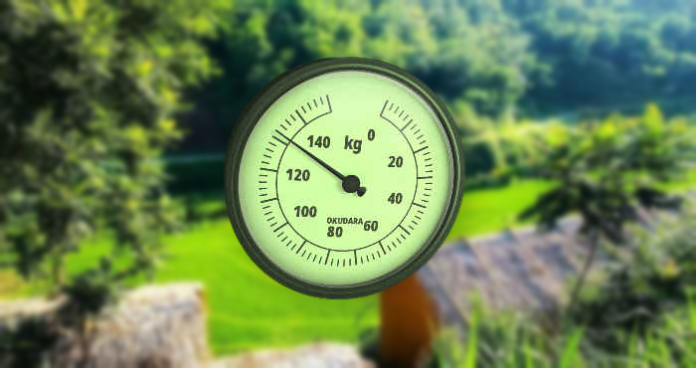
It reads 132; kg
